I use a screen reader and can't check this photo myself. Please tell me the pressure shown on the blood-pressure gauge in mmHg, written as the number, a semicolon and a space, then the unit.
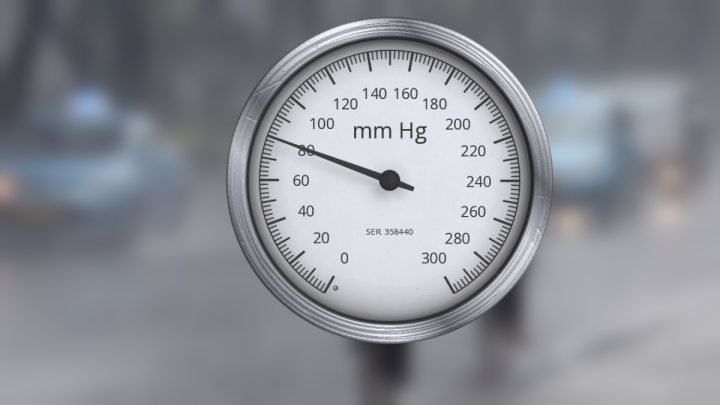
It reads 80; mmHg
